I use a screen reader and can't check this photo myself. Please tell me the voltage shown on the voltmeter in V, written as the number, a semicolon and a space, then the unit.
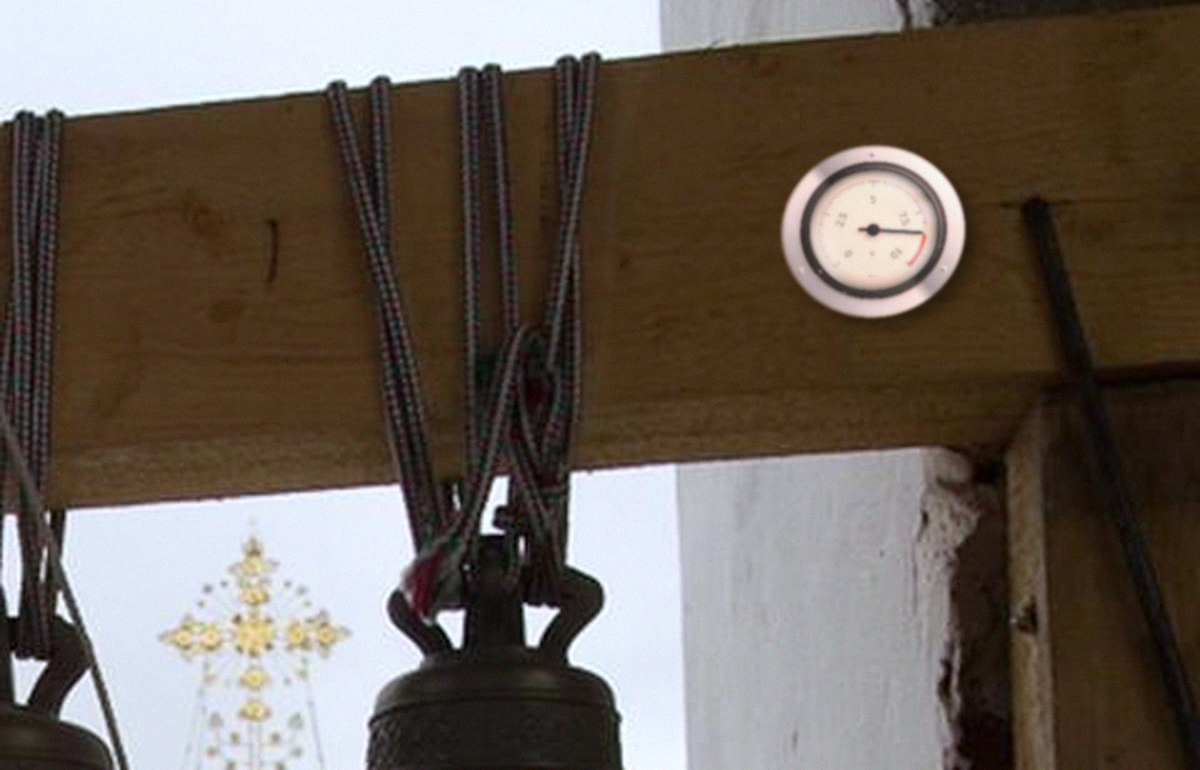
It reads 8.5; V
